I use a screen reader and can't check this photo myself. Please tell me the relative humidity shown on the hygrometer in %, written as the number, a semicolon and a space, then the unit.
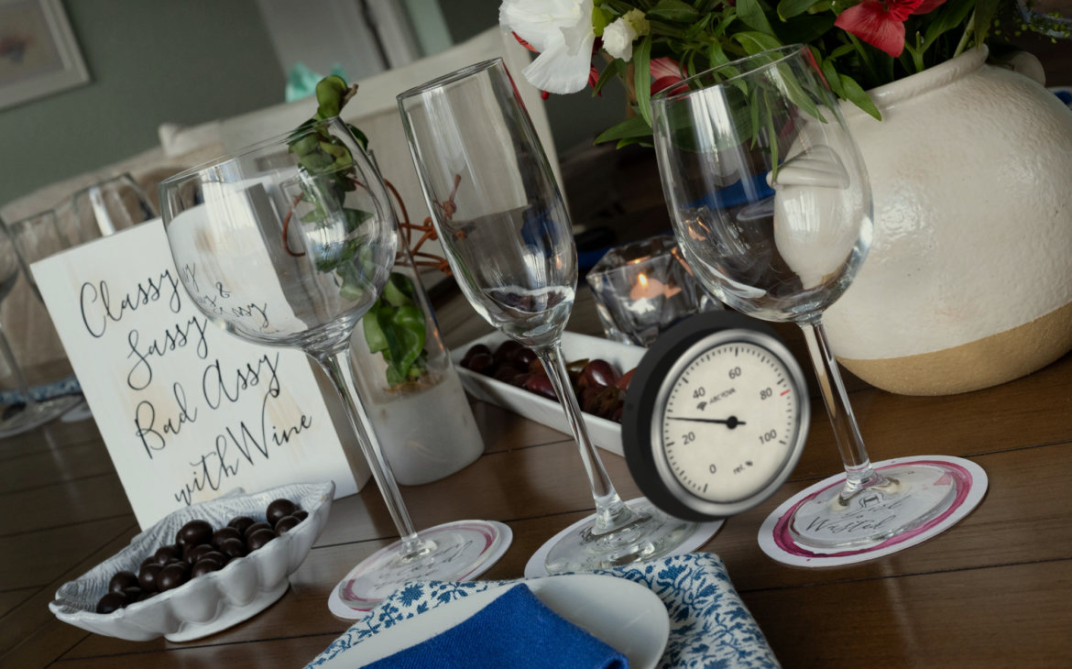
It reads 28; %
